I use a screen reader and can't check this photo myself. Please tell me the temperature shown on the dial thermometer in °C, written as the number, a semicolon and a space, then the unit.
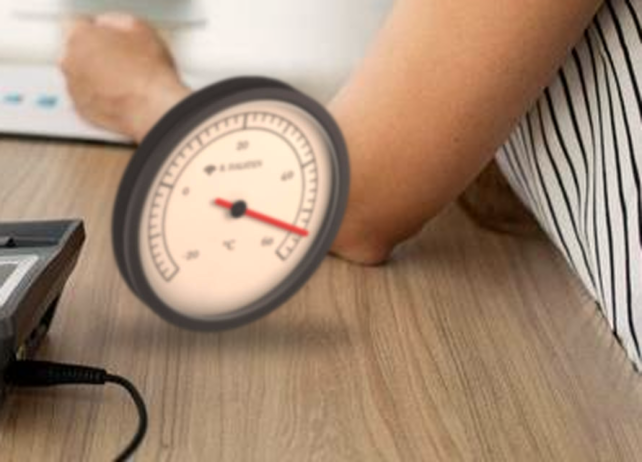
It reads 54; °C
